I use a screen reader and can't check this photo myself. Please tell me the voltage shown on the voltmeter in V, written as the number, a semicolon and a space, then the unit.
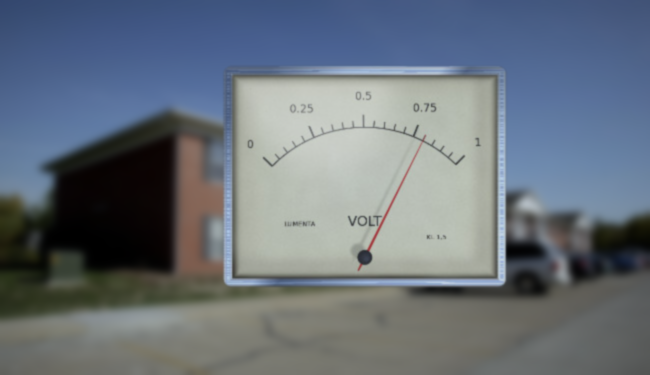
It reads 0.8; V
